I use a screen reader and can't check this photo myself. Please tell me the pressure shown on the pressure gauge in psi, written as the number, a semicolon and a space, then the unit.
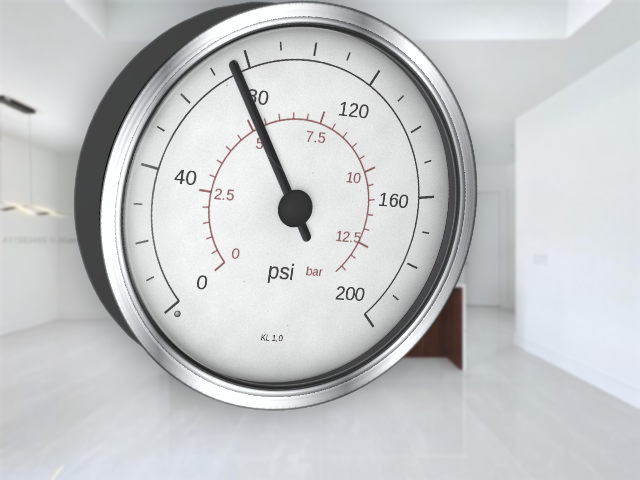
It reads 75; psi
